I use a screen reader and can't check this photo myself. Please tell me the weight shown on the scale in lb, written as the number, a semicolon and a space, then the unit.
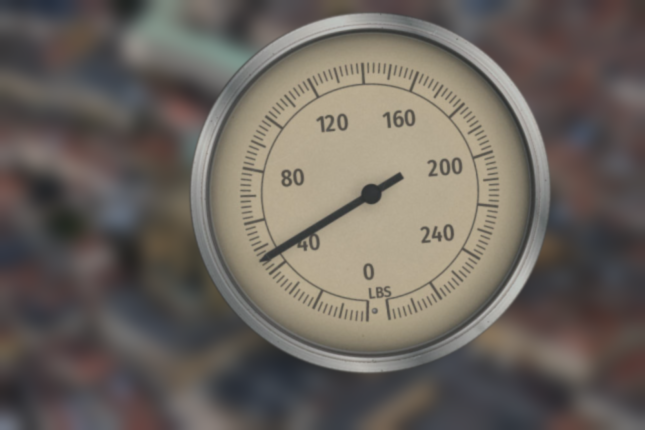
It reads 46; lb
